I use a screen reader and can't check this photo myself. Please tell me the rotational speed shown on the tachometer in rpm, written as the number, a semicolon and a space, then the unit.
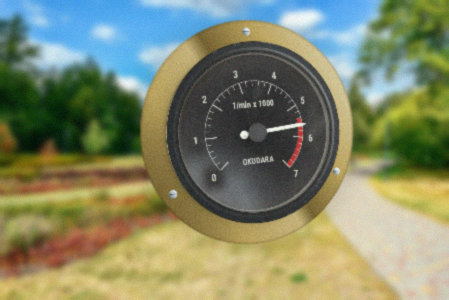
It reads 5600; rpm
